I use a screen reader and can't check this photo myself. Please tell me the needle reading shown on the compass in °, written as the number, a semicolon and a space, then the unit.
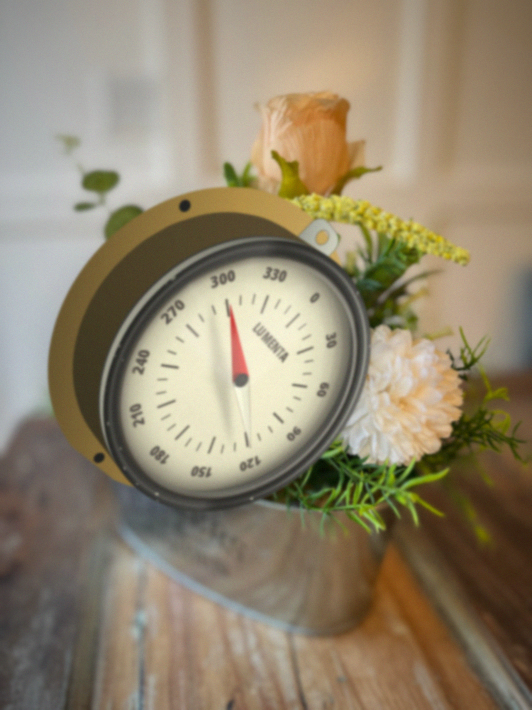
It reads 300; °
